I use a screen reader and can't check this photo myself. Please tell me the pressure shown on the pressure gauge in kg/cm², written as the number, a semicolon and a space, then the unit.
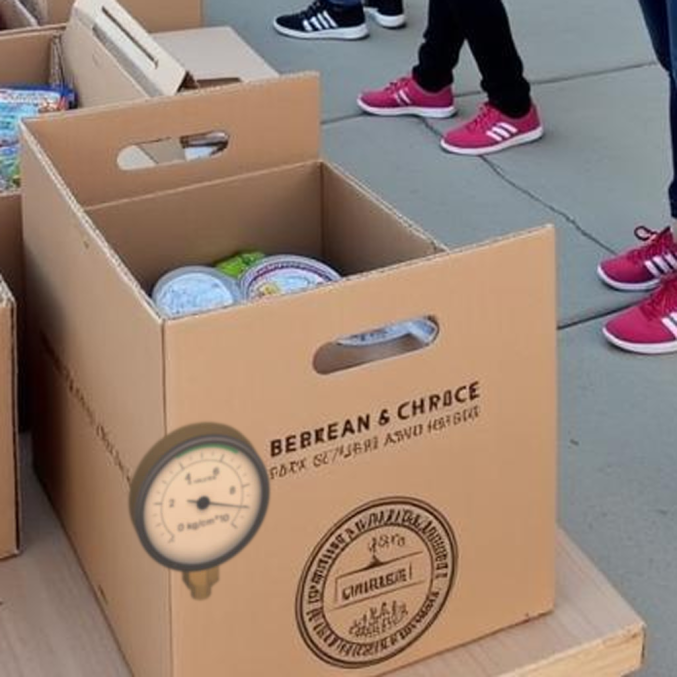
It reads 9; kg/cm²
